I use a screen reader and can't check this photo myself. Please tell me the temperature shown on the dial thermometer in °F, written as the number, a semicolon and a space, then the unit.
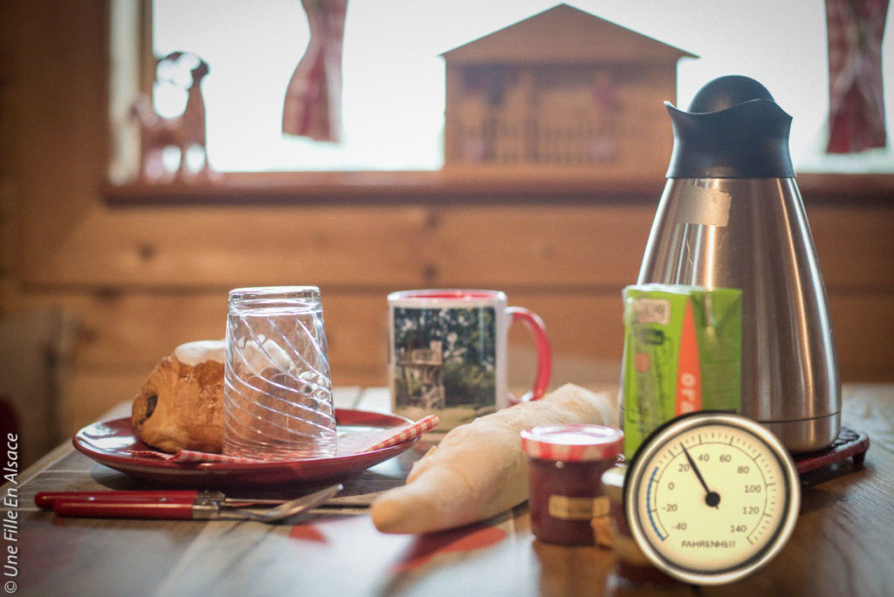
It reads 28; °F
